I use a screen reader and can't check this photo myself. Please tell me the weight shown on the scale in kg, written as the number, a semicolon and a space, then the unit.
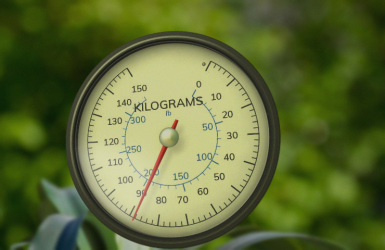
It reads 88; kg
